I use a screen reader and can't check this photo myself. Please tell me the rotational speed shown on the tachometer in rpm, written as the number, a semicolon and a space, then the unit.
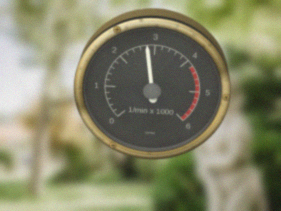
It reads 2800; rpm
